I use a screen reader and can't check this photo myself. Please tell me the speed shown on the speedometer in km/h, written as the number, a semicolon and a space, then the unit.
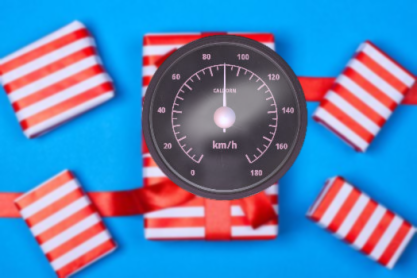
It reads 90; km/h
